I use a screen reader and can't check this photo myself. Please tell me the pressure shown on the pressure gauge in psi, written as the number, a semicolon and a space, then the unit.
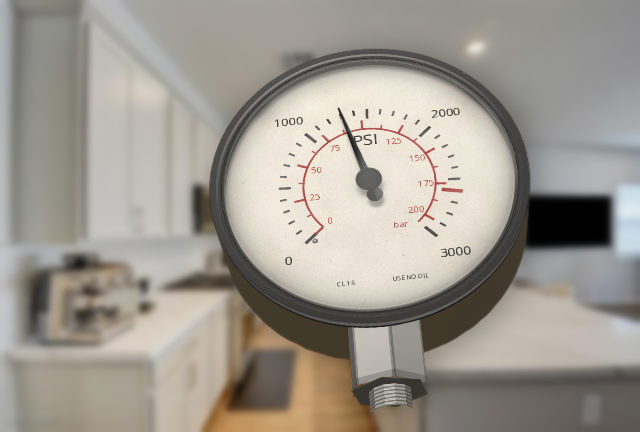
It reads 1300; psi
